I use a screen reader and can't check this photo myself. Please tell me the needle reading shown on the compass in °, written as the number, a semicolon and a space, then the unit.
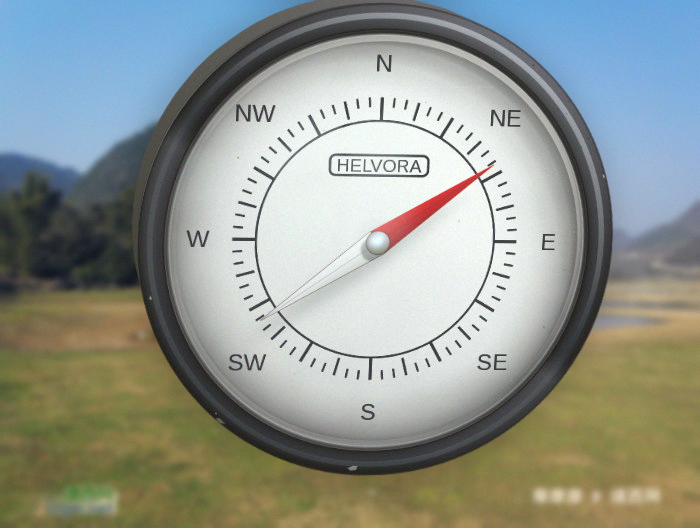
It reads 55; °
